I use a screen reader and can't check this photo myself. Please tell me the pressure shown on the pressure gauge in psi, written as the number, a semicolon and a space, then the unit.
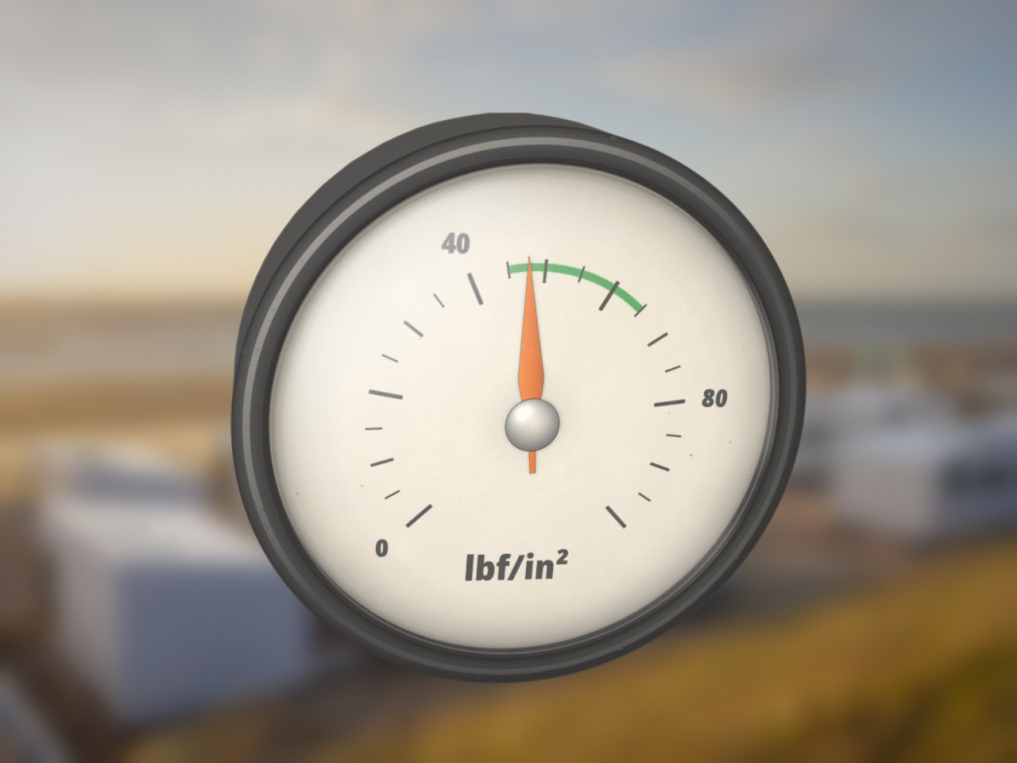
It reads 47.5; psi
